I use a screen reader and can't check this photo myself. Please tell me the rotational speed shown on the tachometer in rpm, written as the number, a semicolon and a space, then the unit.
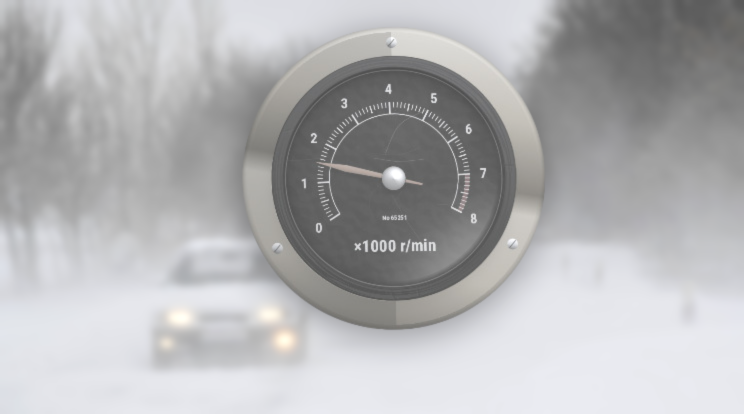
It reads 1500; rpm
